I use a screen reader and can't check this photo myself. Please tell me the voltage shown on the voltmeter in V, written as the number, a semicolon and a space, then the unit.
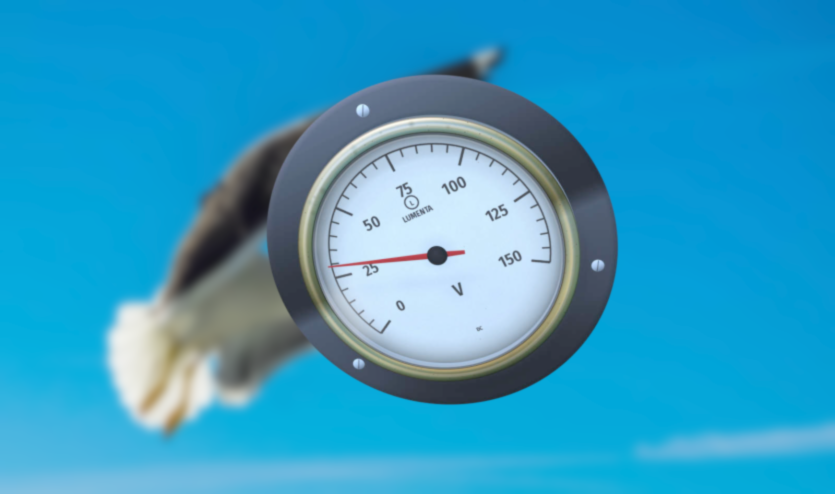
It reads 30; V
